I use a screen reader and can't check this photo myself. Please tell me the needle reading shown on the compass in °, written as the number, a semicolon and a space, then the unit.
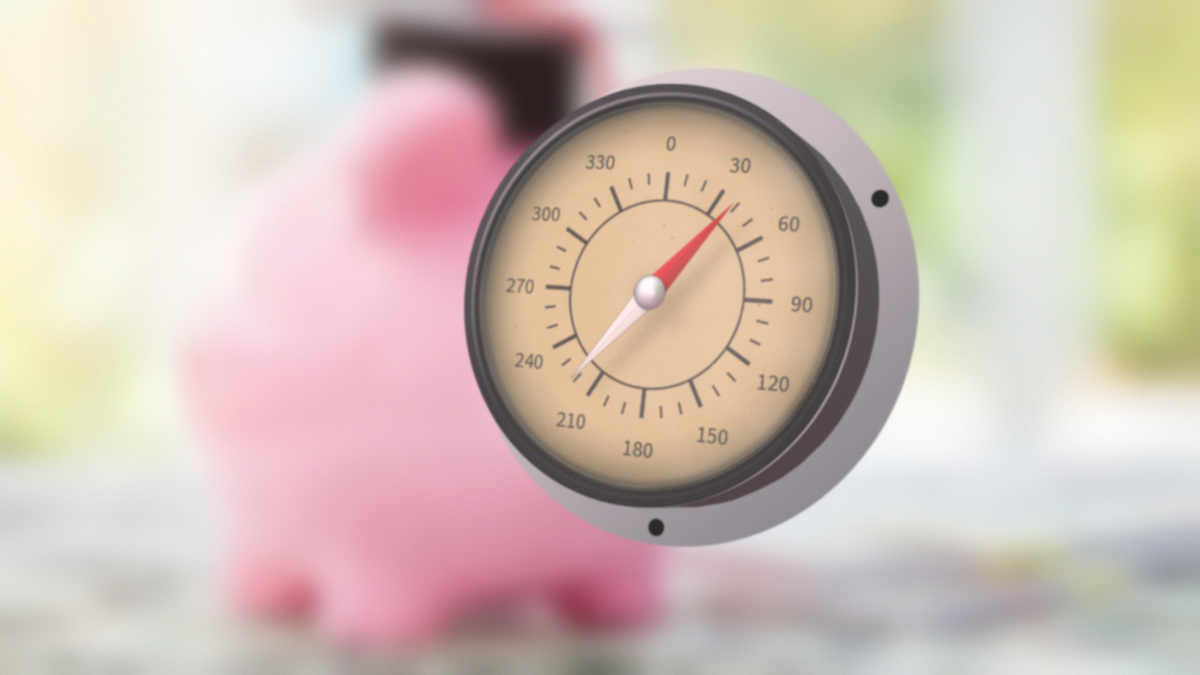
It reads 40; °
